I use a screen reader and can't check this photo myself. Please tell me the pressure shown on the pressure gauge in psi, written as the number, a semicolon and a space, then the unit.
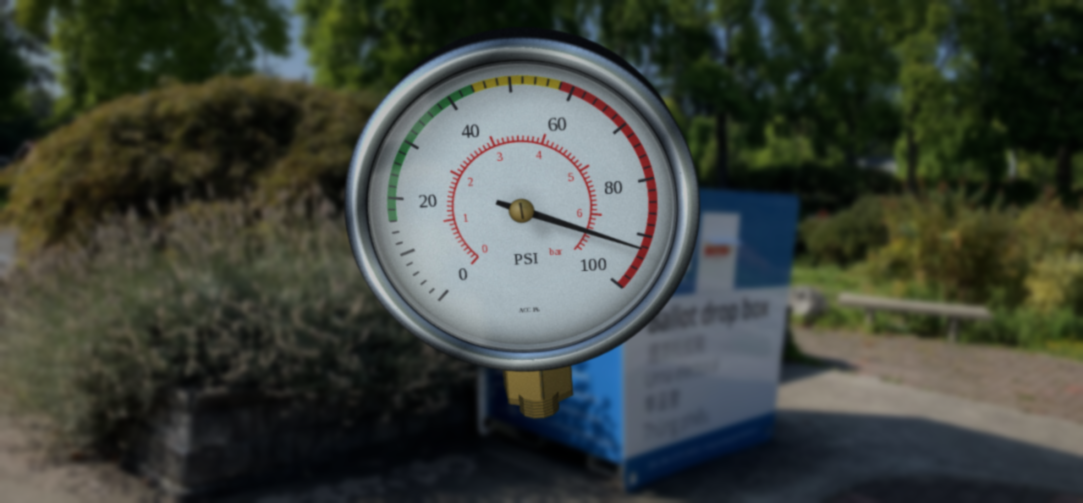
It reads 92; psi
